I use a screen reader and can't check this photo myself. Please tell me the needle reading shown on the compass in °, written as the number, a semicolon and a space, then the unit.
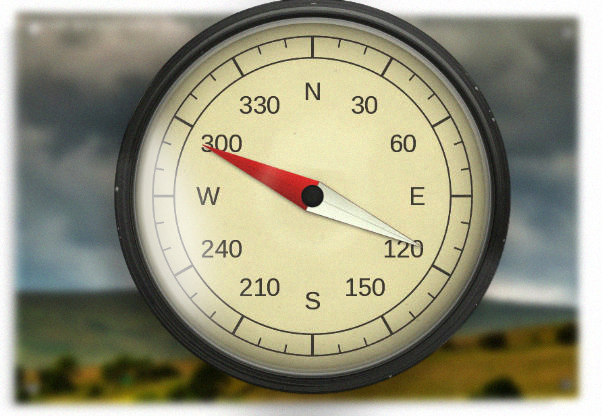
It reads 295; °
